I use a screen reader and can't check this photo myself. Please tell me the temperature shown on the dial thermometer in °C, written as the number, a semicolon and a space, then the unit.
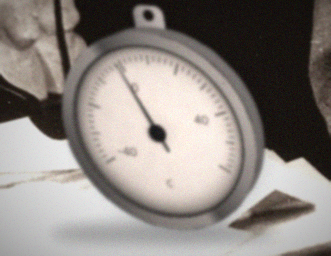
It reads 0; °C
